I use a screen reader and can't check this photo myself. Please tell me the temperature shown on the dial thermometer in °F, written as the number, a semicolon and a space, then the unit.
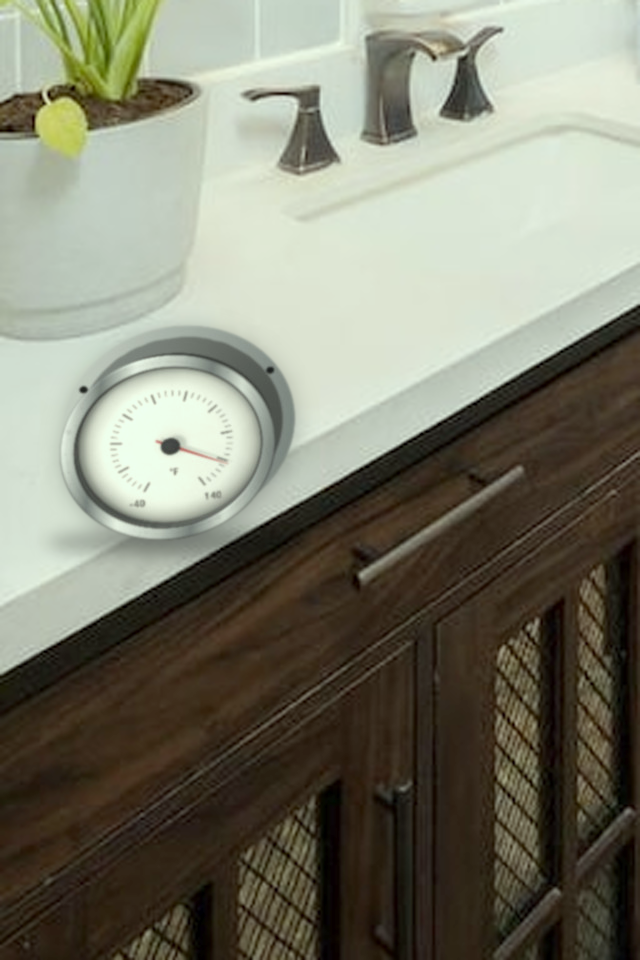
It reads 120; °F
